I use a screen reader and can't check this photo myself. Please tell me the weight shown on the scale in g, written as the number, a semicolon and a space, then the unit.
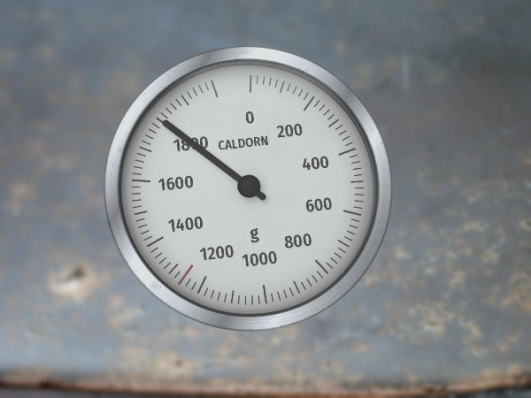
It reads 1800; g
